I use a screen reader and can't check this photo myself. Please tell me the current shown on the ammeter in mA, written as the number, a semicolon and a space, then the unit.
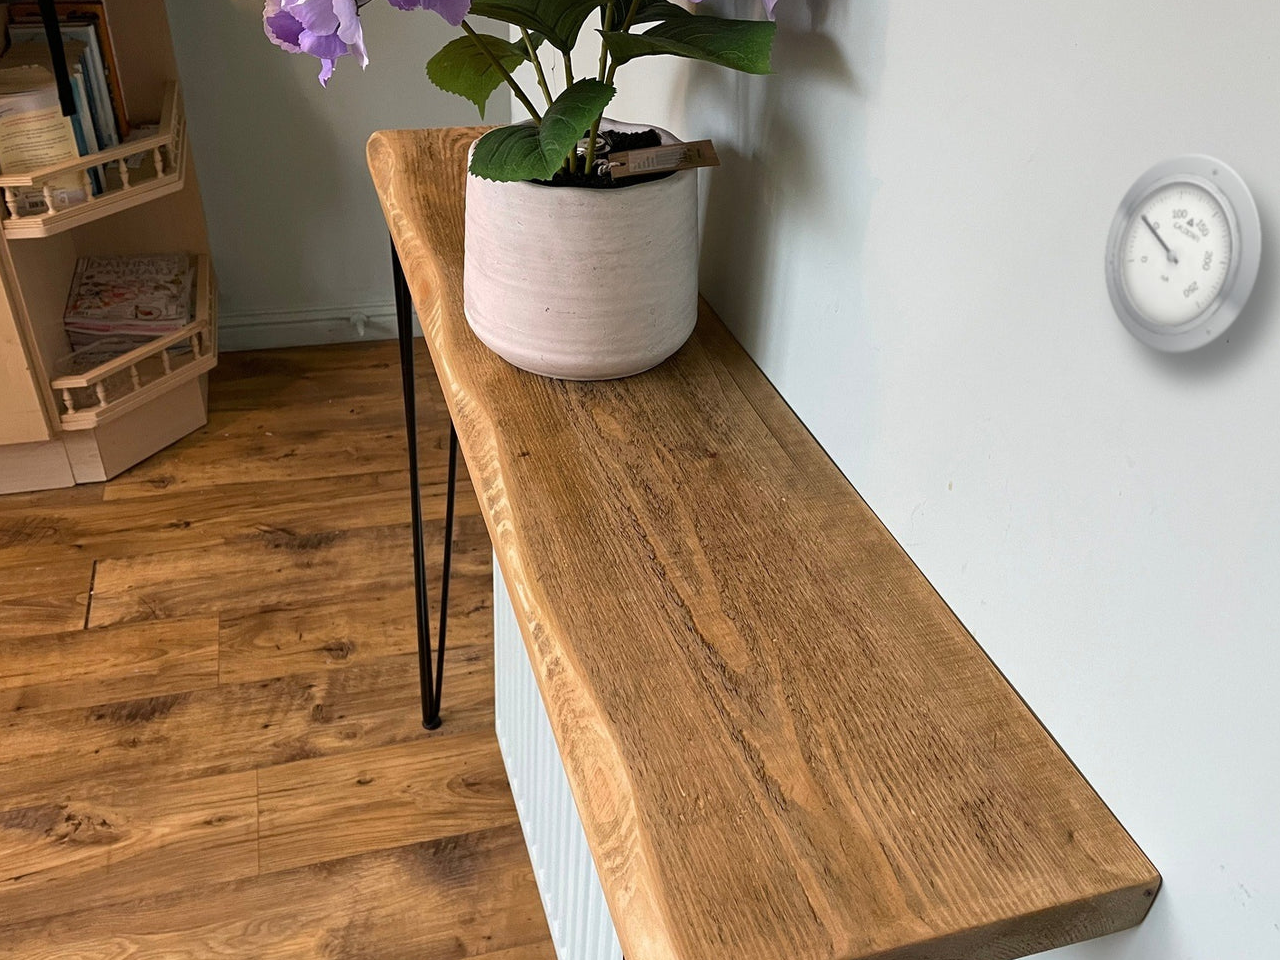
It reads 50; mA
